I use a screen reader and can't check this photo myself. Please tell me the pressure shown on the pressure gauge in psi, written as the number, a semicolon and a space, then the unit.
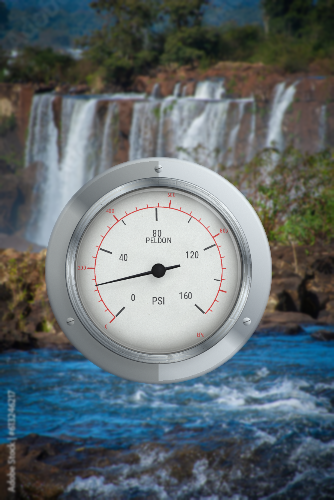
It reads 20; psi
